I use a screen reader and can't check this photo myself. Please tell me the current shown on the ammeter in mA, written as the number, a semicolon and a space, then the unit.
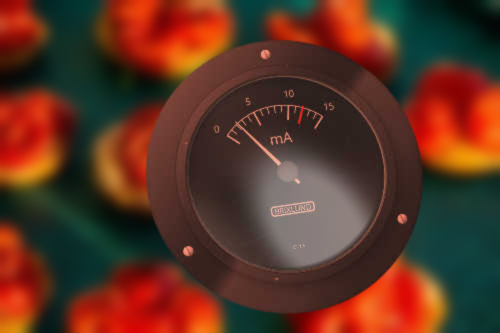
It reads 2; mA
